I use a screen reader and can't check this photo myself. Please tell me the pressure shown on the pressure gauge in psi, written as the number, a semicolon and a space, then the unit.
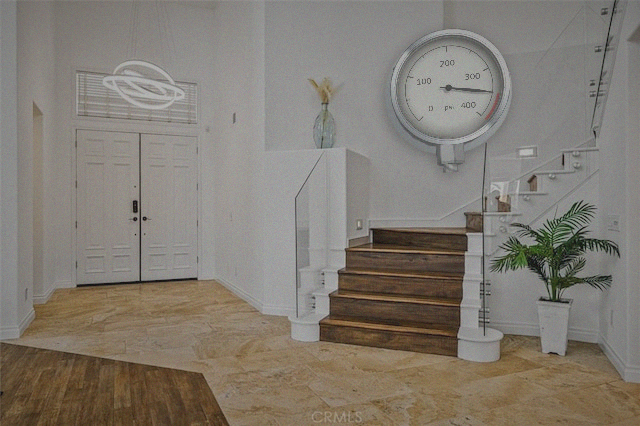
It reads 350; psi
